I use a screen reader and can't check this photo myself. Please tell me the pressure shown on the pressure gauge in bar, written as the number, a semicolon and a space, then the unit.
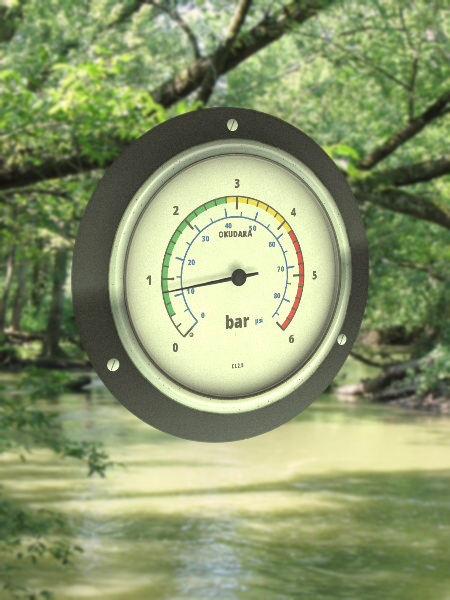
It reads 0.8; bar
